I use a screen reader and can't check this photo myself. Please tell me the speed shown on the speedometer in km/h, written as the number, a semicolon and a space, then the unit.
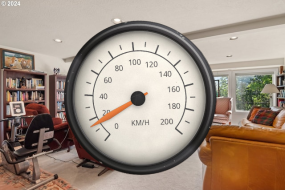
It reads 15; km/h
